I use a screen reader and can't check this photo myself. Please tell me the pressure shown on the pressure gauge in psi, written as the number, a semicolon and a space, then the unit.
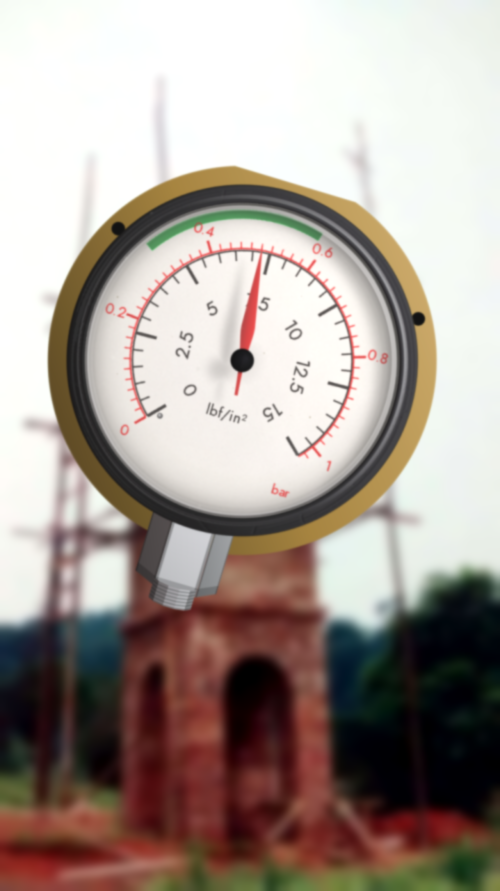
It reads 7.25; psi
